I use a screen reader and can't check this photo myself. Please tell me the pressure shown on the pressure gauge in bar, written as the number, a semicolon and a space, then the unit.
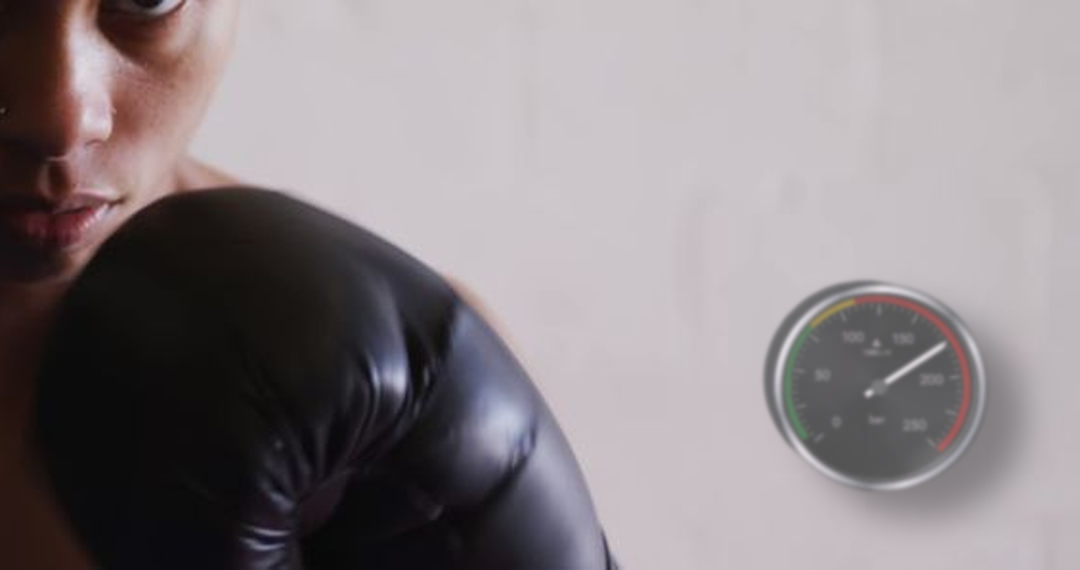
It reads 175; bar
